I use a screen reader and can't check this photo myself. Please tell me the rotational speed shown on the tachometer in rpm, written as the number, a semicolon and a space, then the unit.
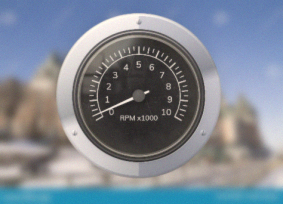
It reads 250; rpm
